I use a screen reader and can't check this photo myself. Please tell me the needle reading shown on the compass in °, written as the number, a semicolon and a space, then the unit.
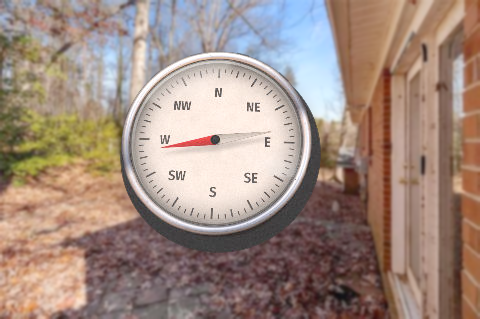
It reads 260; °
